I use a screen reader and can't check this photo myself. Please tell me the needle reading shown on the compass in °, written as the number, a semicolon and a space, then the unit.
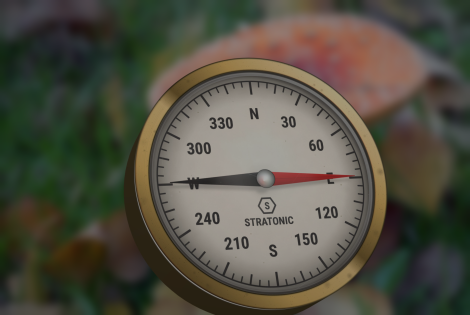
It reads 90; °
